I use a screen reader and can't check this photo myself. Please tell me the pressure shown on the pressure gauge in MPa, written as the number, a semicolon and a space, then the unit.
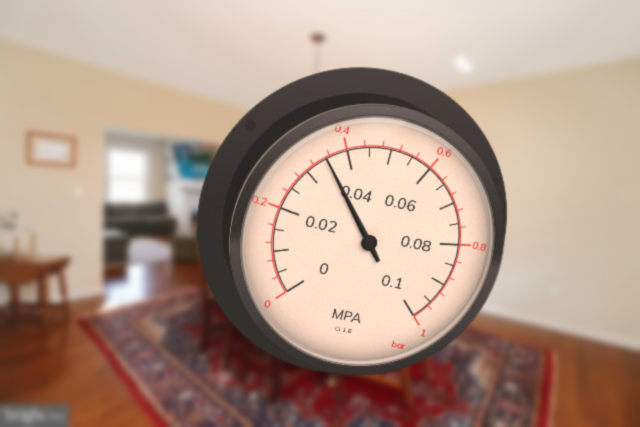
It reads 0.035; MPa
